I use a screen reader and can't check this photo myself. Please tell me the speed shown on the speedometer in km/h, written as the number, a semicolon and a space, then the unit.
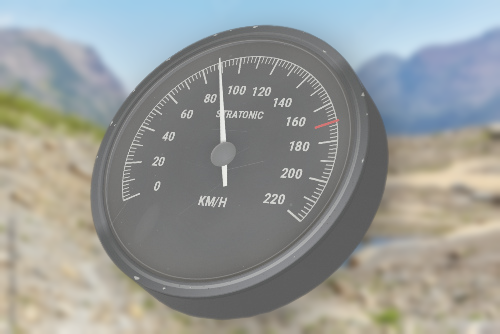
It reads 90; km/h
